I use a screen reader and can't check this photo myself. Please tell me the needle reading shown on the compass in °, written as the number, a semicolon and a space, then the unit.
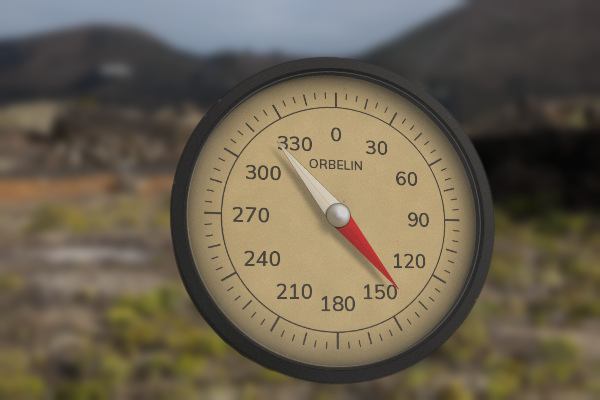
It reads 140; °
